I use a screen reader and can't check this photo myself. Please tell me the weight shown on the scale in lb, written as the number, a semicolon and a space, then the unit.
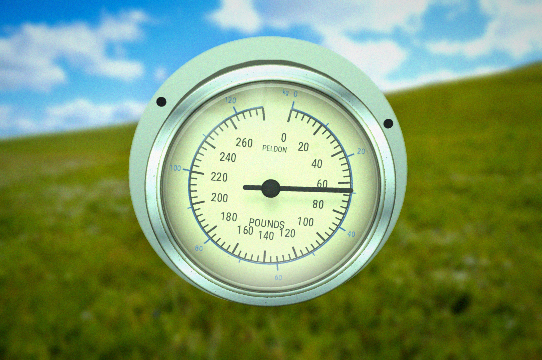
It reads 64; lb
